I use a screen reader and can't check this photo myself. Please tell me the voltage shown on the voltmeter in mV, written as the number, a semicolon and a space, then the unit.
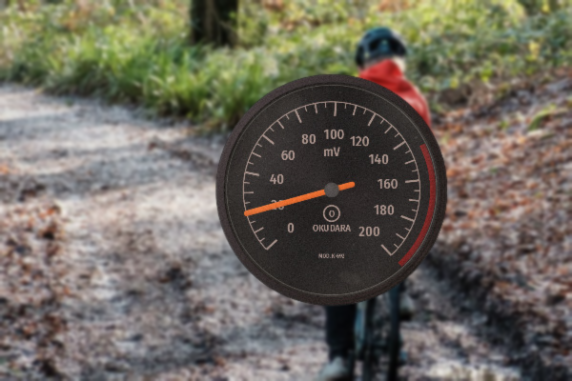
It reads 20; mV
